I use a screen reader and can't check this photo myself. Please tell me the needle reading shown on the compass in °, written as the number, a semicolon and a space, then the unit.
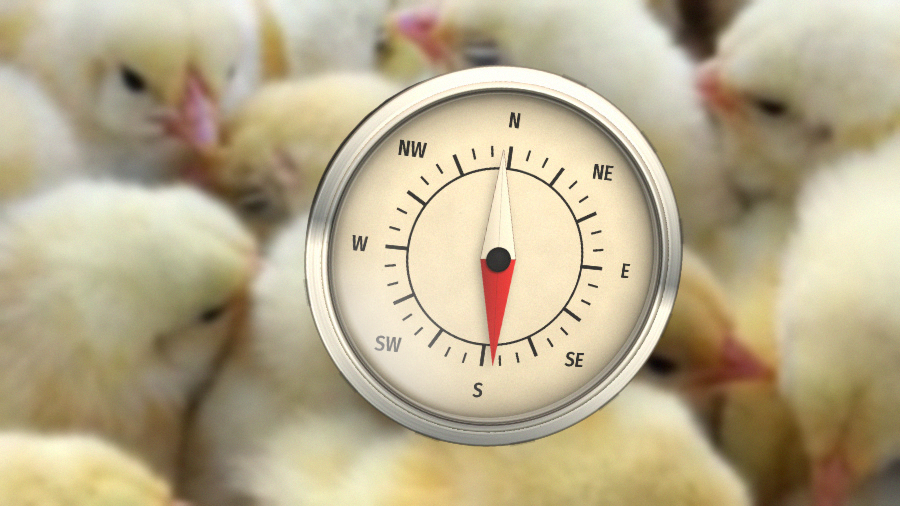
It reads 175; °
